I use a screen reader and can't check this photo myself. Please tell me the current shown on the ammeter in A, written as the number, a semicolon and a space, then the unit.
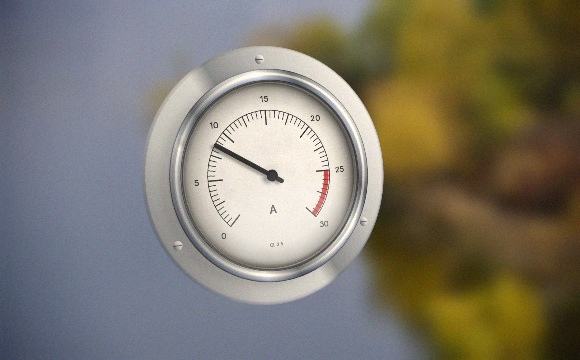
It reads 8.5; A
